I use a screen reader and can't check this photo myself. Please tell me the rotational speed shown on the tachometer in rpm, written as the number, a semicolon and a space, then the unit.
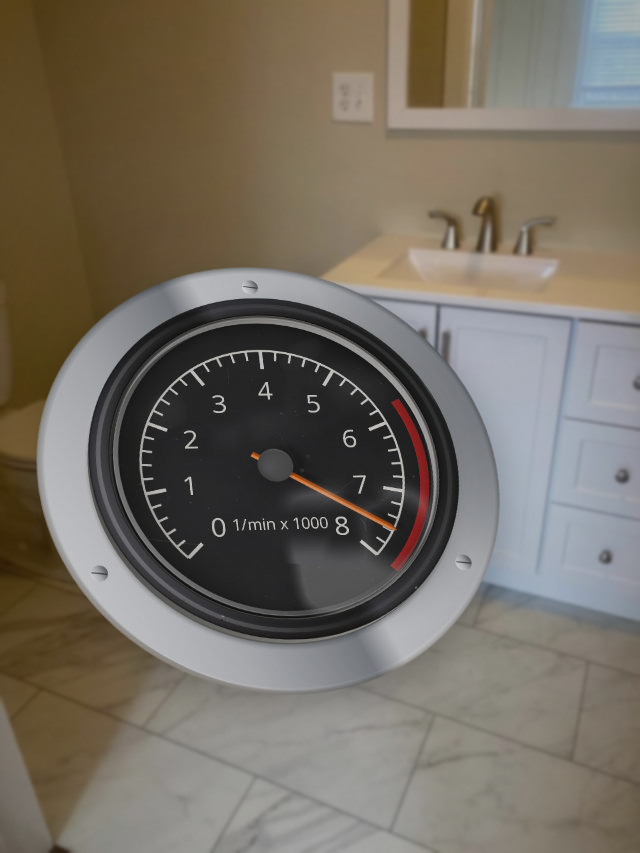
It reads 7600; rpm
